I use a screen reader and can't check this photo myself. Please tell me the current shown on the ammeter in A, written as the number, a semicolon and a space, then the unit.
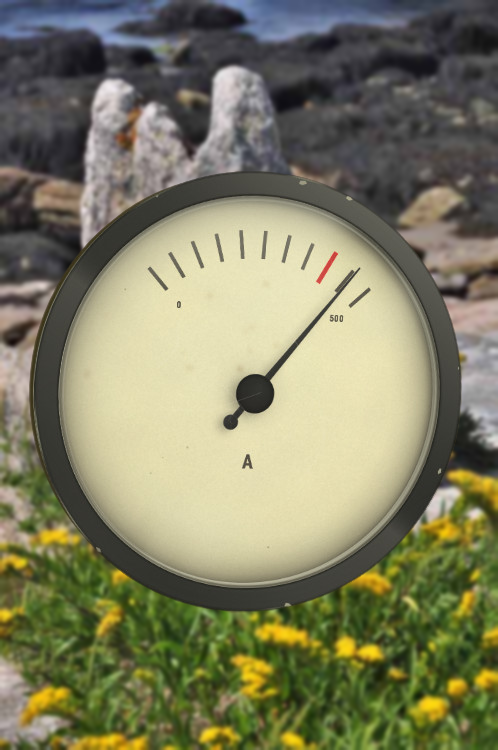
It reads 450; A
